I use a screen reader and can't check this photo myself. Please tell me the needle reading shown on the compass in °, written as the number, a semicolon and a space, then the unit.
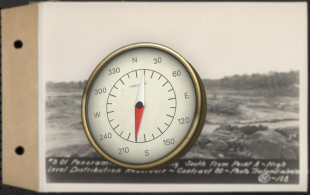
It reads 195; °
